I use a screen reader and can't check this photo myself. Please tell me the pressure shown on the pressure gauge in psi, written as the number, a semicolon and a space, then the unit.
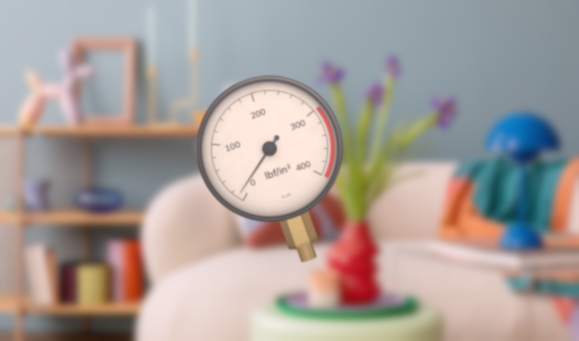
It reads 10; psi
